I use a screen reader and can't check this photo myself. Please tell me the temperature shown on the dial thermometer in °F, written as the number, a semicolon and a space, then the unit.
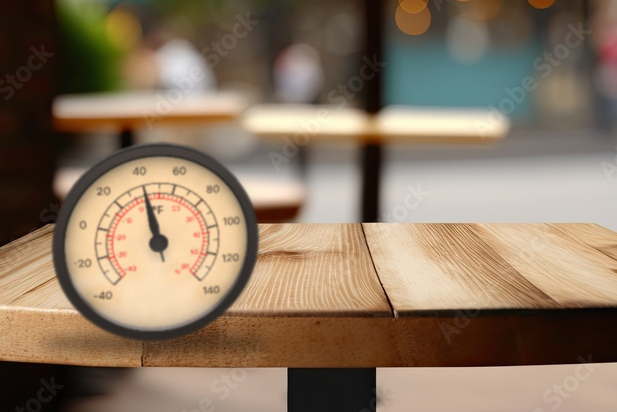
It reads 40; °F
